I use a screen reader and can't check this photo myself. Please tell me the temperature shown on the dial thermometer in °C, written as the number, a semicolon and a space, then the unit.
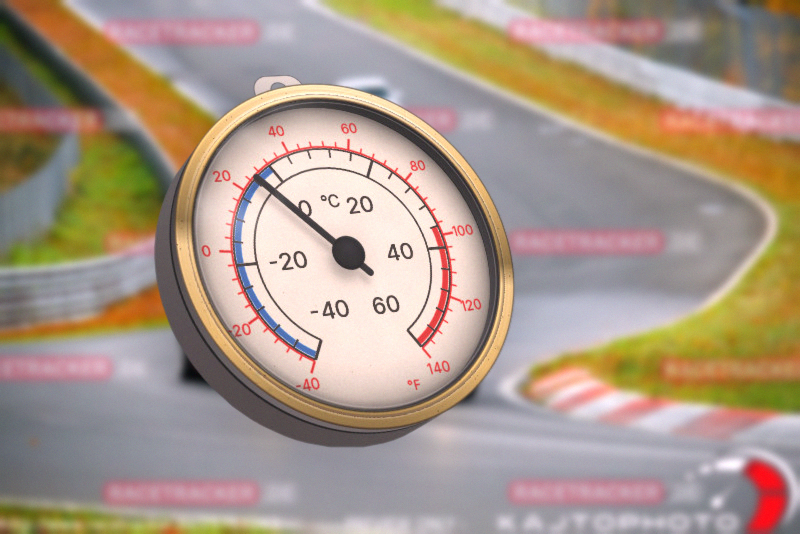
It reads -4; °C
